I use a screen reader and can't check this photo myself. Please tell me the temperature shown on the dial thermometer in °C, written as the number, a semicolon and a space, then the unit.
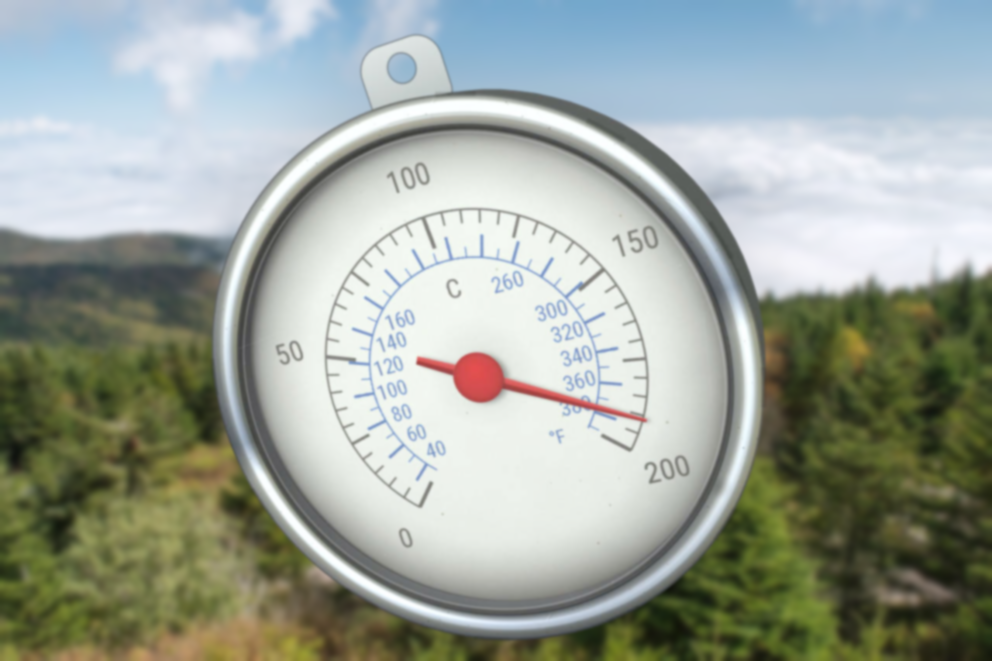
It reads 190; °C
